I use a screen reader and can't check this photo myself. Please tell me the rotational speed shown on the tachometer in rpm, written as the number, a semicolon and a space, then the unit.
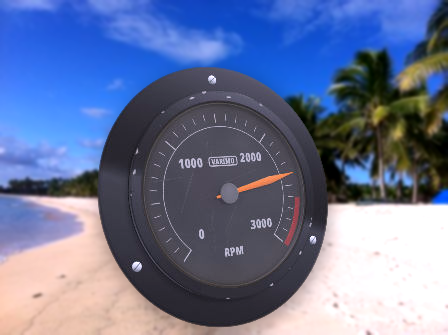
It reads 2400; rpm
